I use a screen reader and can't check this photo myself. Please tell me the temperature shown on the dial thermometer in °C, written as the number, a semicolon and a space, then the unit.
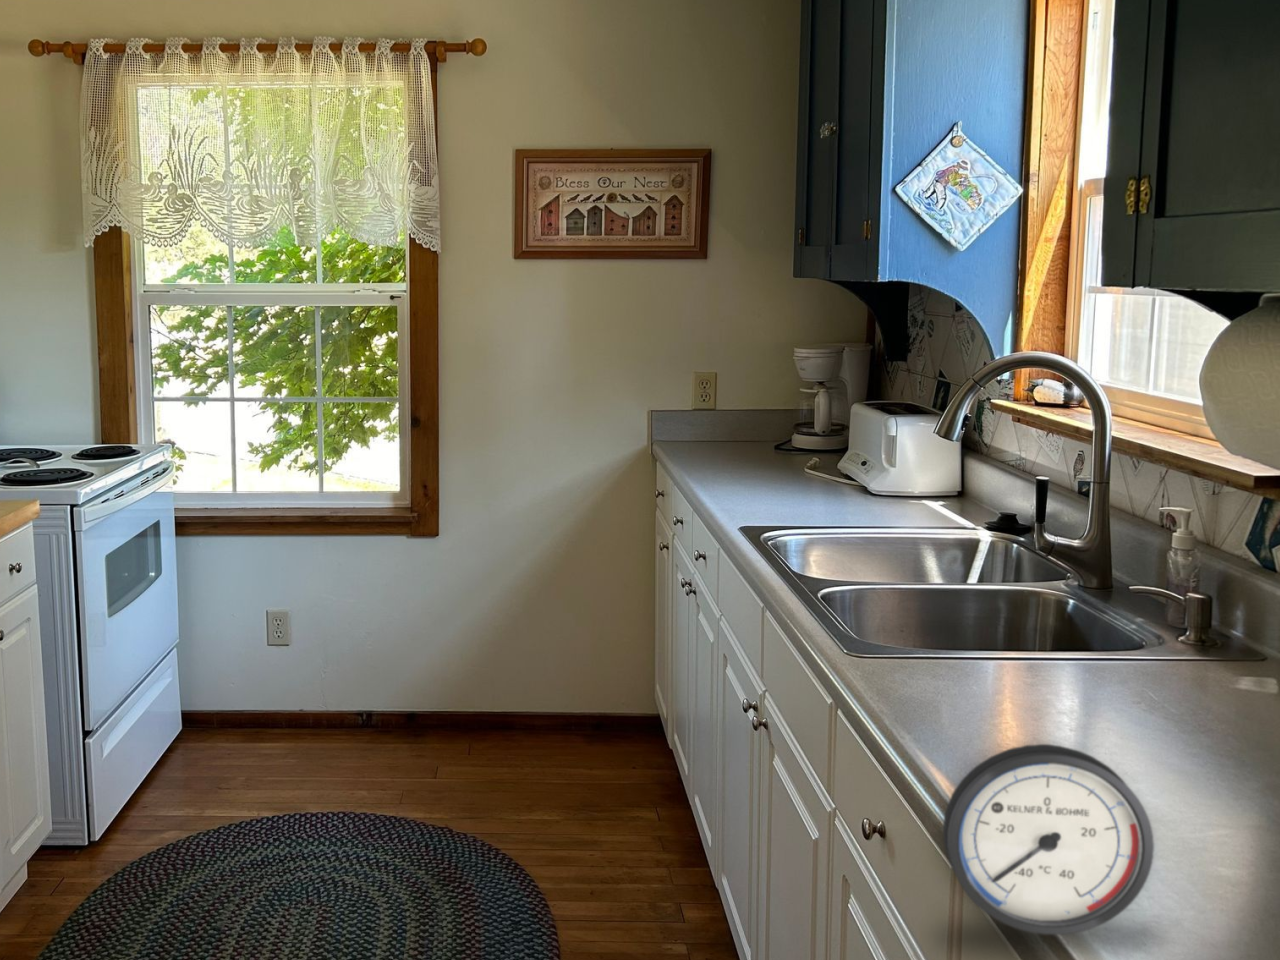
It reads -35; °C
